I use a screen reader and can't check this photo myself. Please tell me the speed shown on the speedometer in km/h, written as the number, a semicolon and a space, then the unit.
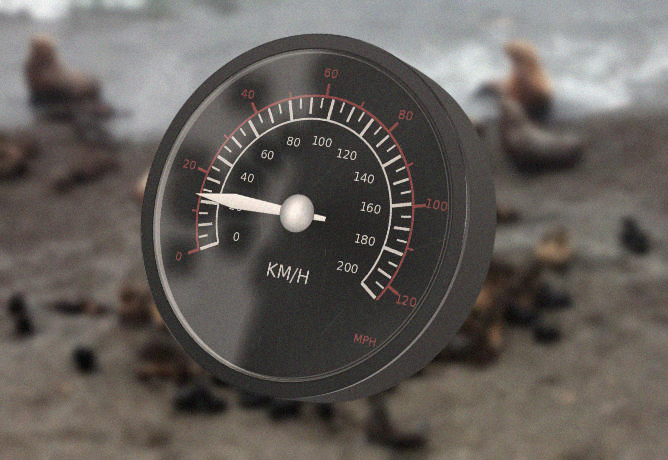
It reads 22.5; km/h
